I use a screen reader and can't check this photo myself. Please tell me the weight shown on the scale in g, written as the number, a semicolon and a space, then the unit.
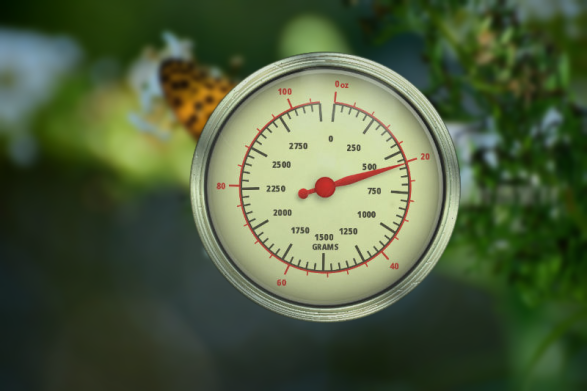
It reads 575; g
